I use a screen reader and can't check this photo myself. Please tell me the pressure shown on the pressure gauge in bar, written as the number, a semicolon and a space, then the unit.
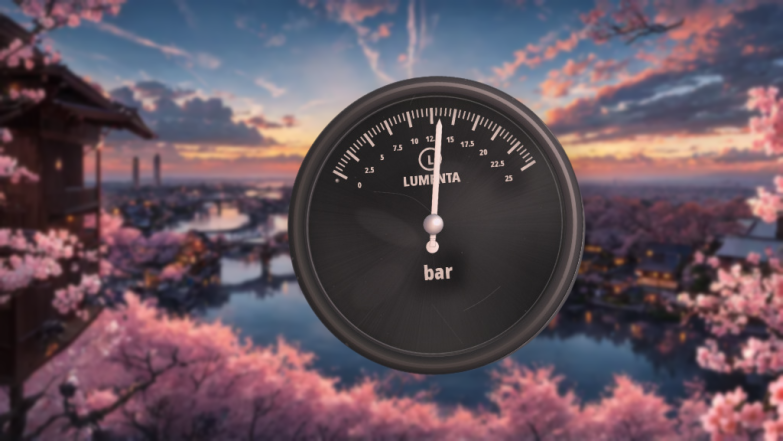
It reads 13.5; bar
